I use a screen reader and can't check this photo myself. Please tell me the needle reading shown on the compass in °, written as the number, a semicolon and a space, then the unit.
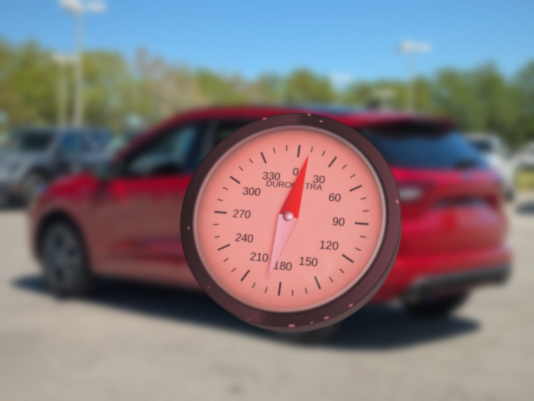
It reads 10; °
